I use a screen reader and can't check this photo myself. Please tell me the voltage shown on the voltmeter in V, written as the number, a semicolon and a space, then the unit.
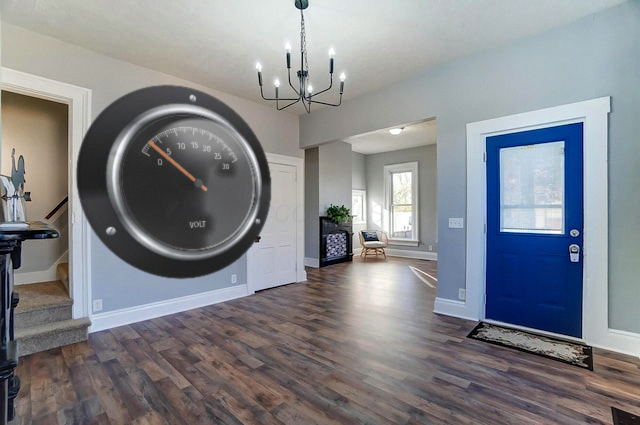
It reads 2.5; V
